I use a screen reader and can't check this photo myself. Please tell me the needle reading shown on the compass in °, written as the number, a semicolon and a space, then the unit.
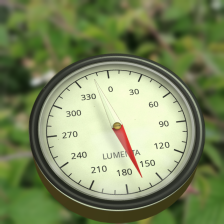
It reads 165; °
